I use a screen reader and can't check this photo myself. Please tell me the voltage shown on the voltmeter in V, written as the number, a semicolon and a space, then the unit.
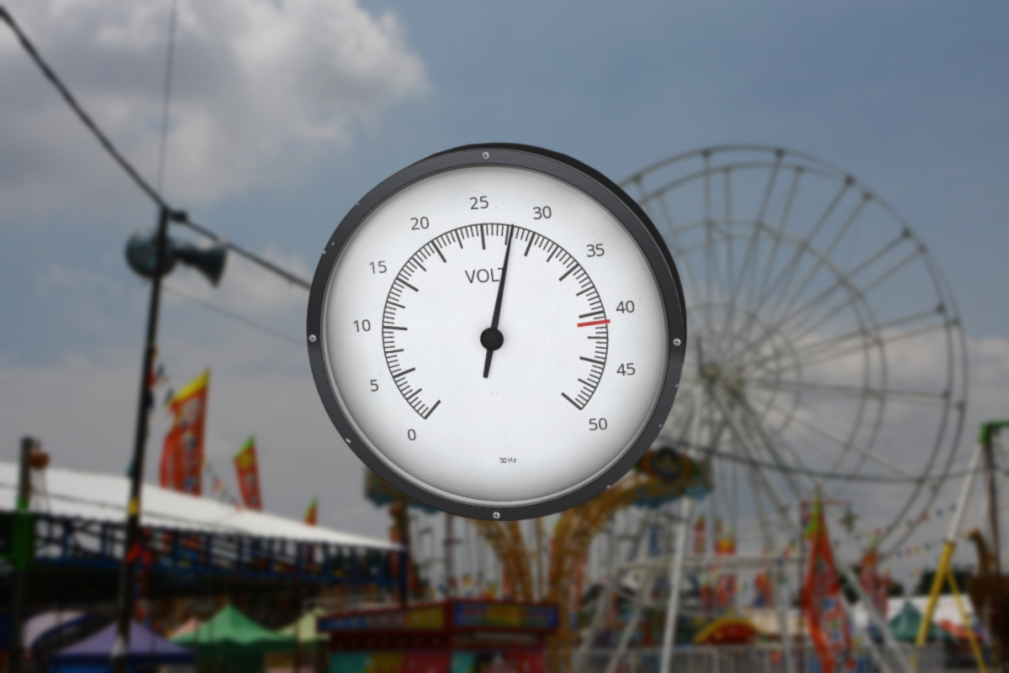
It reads 28; V
